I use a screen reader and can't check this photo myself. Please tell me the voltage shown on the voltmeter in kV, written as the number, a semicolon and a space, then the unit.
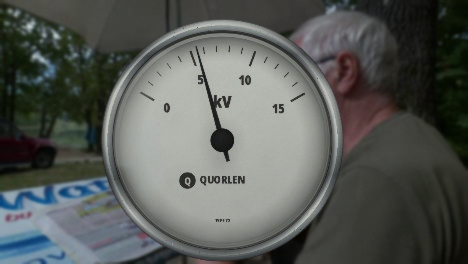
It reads 5.5; kV
